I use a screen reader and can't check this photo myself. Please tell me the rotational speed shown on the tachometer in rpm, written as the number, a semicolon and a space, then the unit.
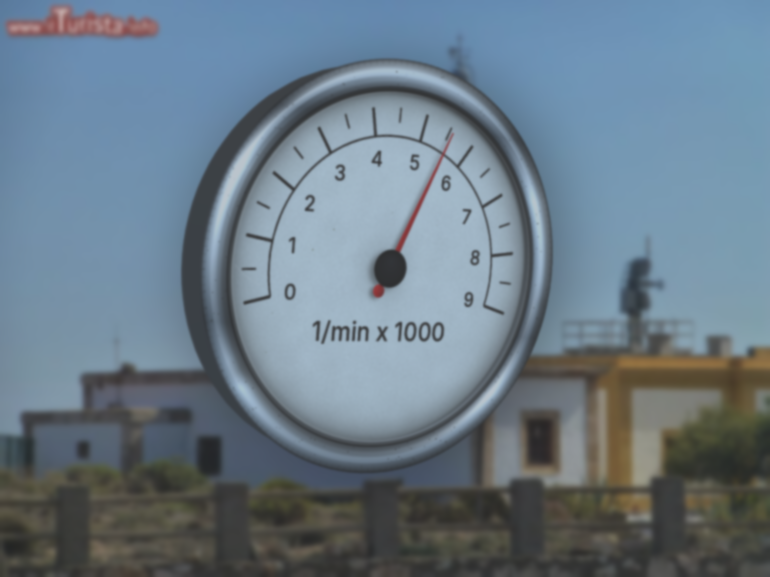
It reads 5500; rpm
